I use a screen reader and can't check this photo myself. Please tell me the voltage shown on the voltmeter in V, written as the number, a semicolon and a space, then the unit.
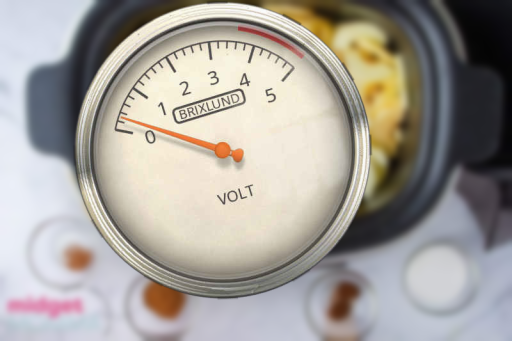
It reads 0.3; V
